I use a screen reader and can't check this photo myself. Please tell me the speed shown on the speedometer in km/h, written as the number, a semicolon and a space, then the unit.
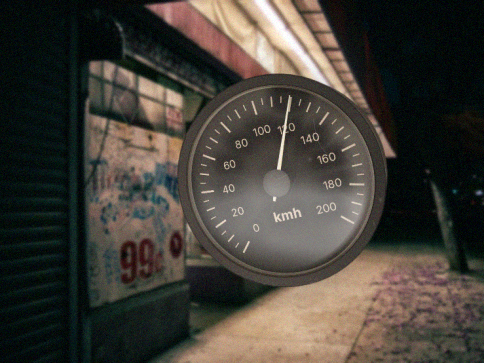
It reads 120; km/h
